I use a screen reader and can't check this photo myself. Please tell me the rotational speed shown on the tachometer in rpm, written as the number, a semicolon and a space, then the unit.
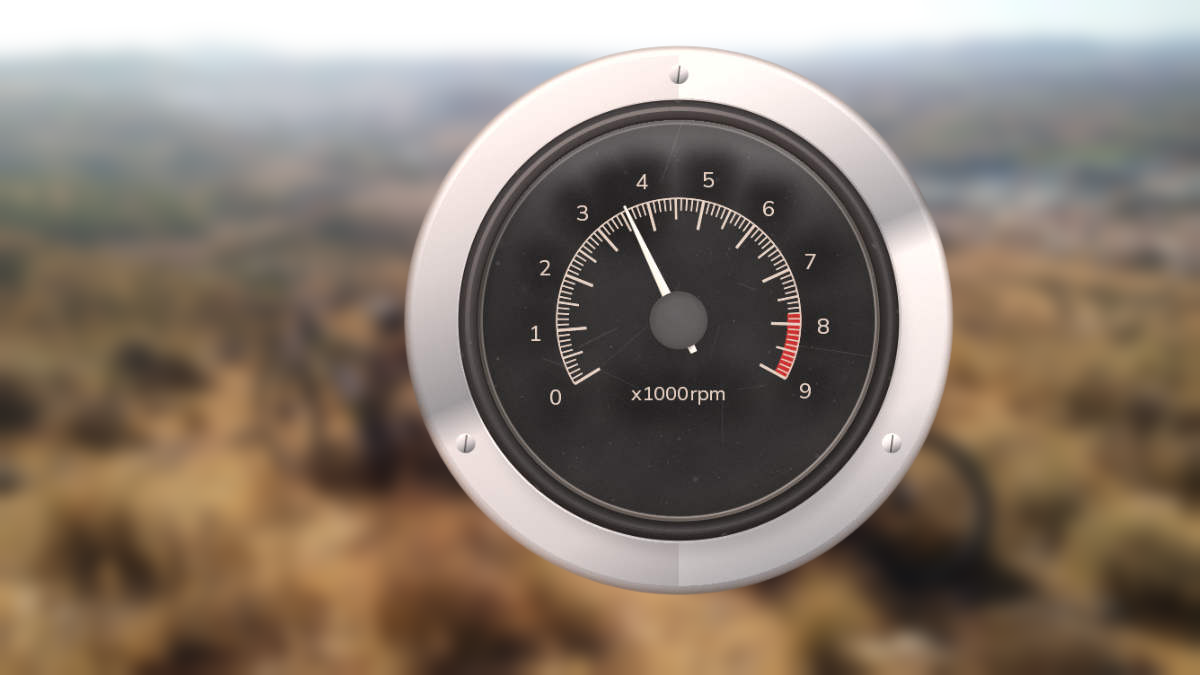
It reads 3600; rpm
